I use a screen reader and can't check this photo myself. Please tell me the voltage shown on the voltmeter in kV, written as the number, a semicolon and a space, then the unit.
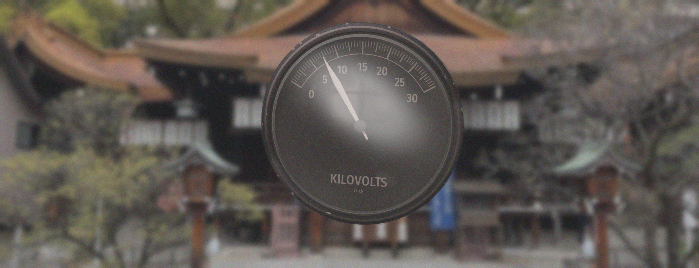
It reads 7.5; kV
